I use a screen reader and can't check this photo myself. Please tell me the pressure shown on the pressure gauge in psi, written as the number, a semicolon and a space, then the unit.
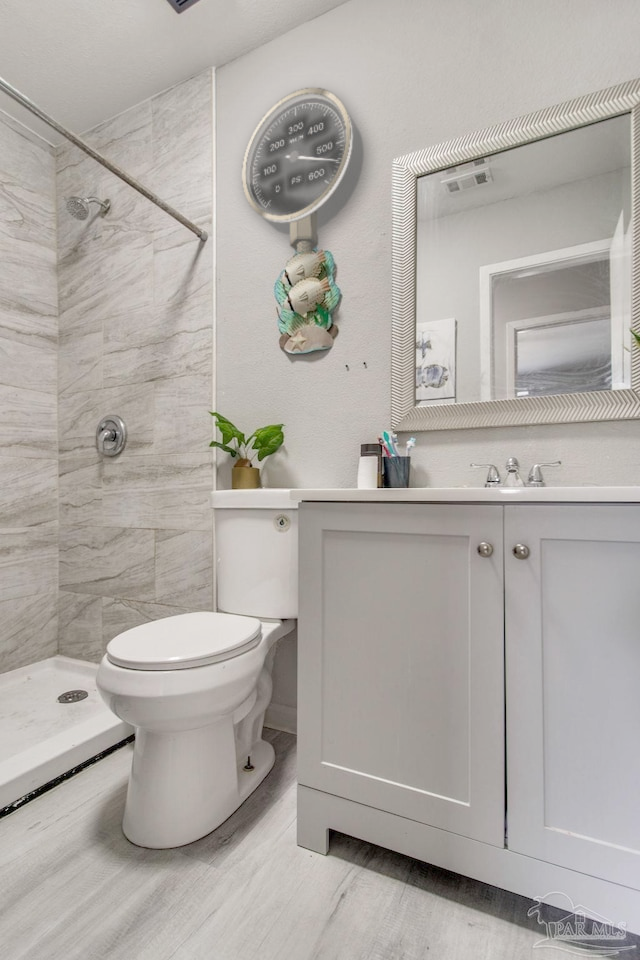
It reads 550; psi
